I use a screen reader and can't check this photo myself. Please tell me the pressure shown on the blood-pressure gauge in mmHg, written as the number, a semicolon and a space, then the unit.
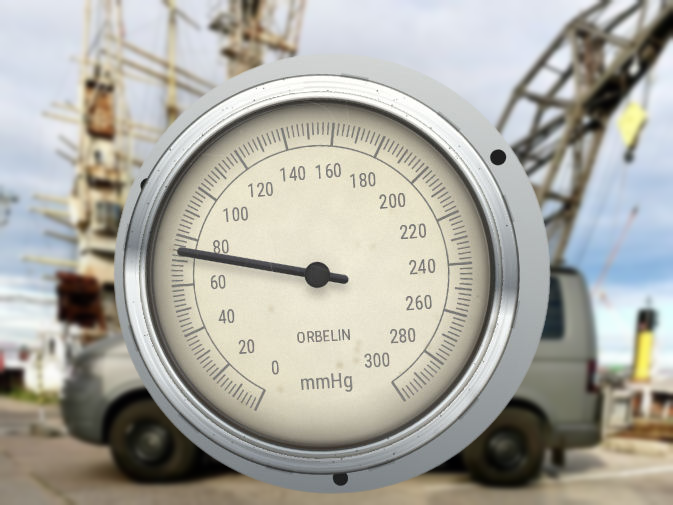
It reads 74; mmHg
